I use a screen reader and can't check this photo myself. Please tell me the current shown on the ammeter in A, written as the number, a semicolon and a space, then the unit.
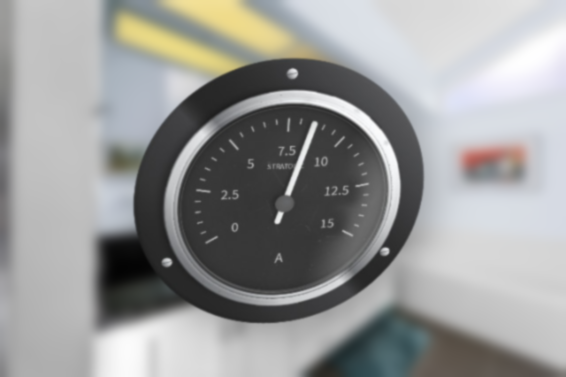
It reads 8.5; A
